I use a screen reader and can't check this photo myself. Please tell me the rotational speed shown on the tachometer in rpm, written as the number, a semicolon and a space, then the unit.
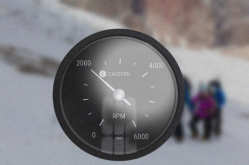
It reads 2000; rpm
